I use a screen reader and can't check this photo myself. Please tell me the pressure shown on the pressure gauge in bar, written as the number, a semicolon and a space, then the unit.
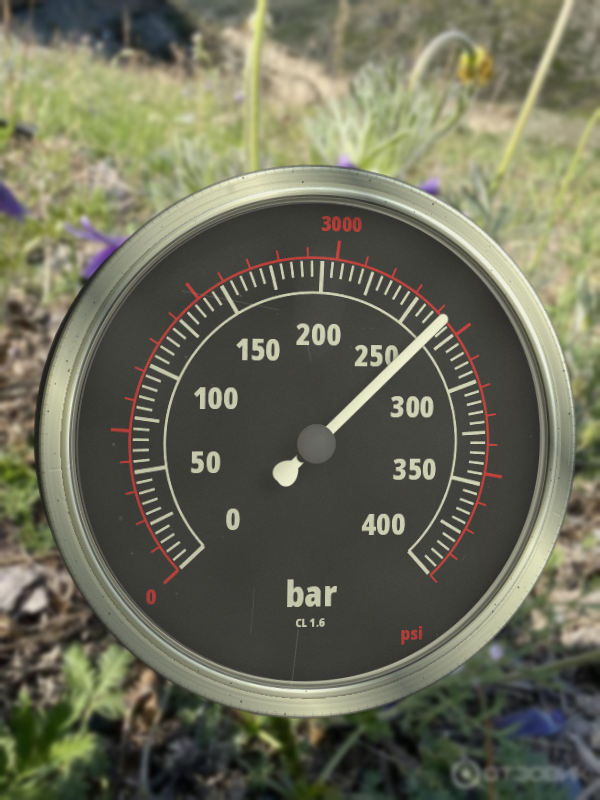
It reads 265; bar
